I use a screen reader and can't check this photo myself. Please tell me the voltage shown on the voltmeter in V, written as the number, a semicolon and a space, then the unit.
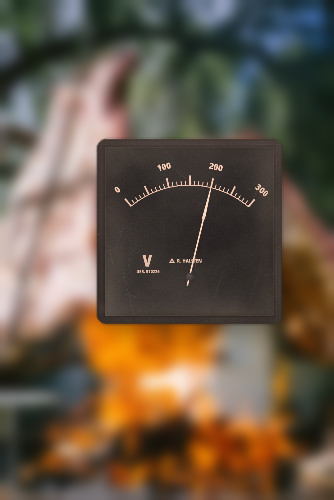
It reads 200; V
